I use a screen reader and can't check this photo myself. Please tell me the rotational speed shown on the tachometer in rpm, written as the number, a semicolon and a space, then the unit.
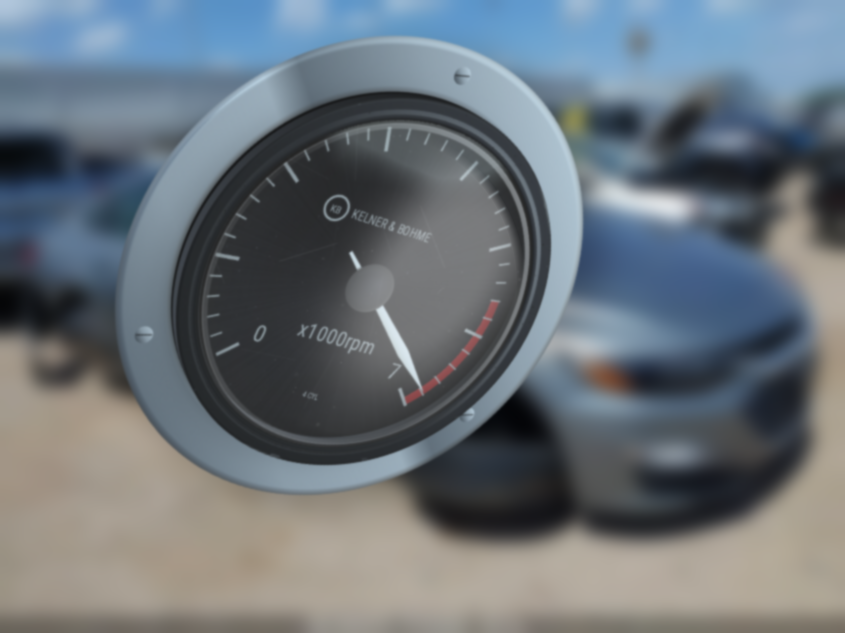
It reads 6800; rpm
